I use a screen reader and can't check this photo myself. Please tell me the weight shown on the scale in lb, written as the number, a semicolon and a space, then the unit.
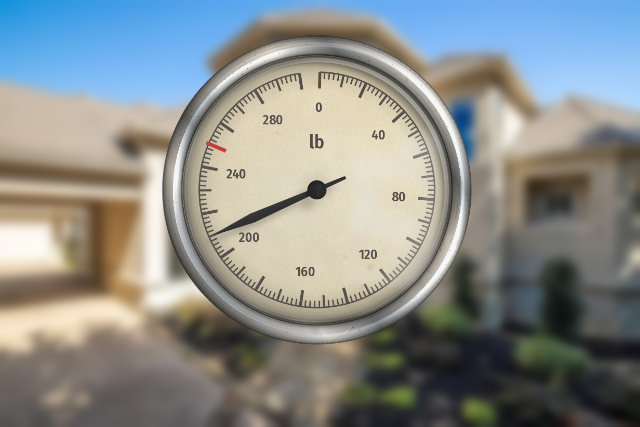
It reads 210; lb
